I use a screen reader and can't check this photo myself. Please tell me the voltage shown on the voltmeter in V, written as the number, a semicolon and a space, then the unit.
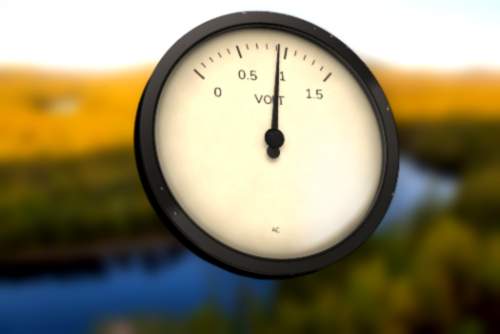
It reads 0.9; V
